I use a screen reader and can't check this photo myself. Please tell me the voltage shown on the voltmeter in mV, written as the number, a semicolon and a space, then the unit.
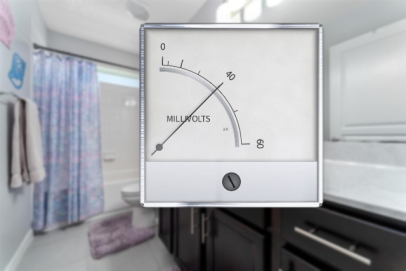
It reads 40; mV
